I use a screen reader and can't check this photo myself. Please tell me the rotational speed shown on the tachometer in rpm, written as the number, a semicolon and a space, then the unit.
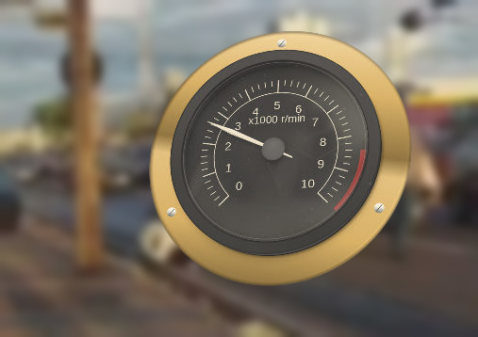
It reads 2600; rpm
